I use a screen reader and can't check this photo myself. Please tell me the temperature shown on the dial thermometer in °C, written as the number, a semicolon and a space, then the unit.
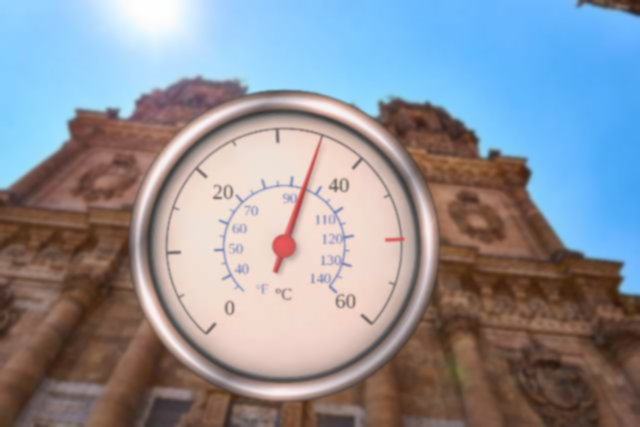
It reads 35; °C
